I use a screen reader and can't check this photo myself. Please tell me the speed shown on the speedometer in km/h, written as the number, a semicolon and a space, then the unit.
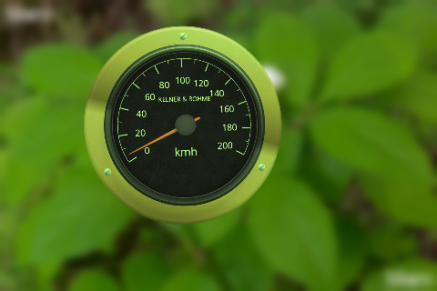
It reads 5; km/h
